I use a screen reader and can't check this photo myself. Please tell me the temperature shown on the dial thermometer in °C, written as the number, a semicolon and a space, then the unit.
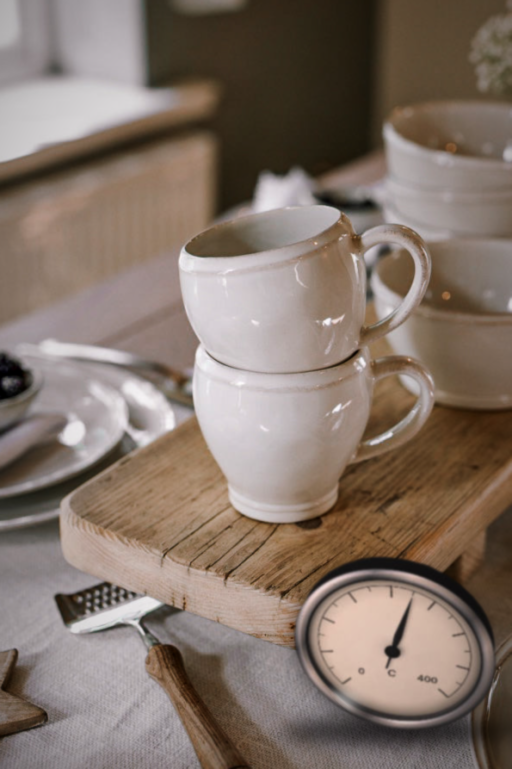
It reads 225; °C
